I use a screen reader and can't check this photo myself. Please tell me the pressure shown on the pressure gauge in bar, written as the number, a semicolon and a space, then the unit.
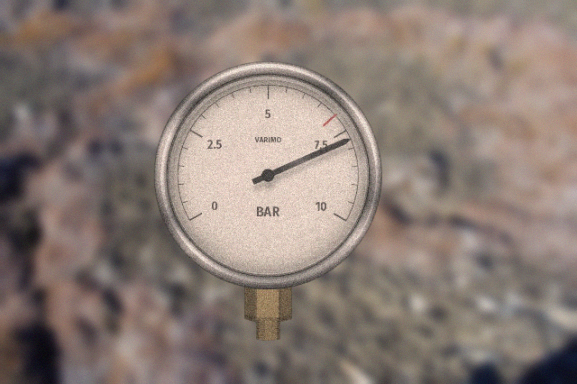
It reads 7.75; bar
